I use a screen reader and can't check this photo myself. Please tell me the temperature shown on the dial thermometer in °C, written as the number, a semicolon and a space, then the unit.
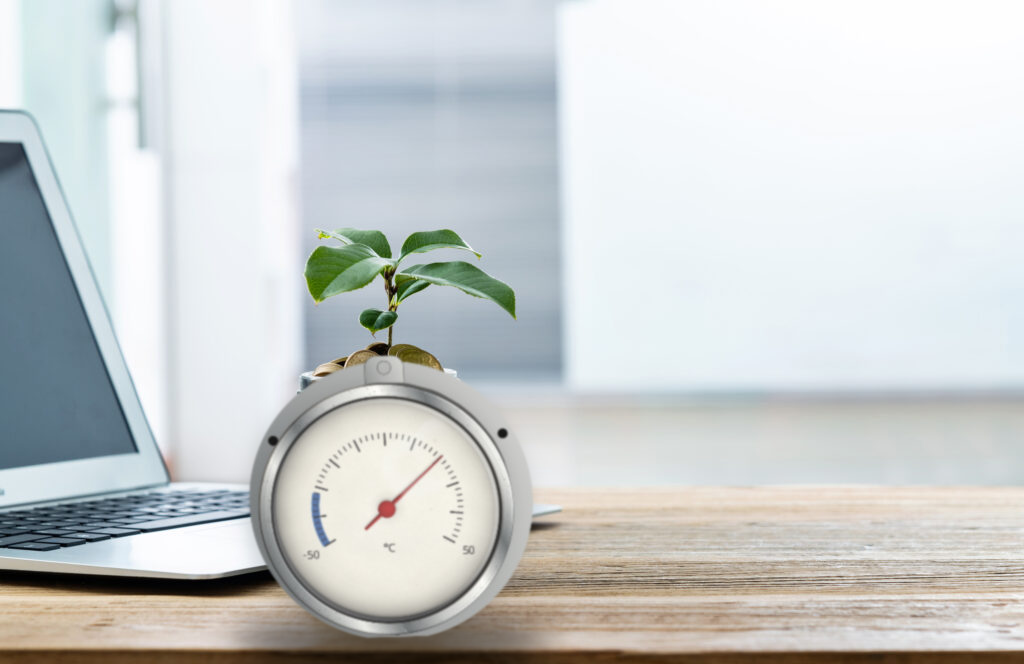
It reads 20; °C
